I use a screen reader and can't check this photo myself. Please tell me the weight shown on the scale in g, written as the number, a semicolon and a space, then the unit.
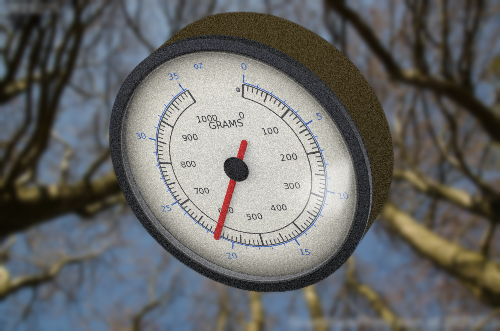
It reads 600; g
